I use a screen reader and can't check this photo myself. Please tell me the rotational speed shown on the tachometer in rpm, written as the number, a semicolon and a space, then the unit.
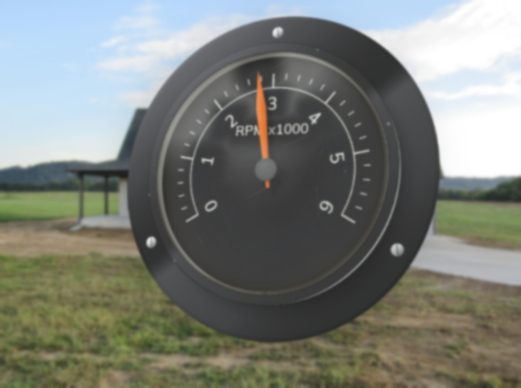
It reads 2800; rpm
